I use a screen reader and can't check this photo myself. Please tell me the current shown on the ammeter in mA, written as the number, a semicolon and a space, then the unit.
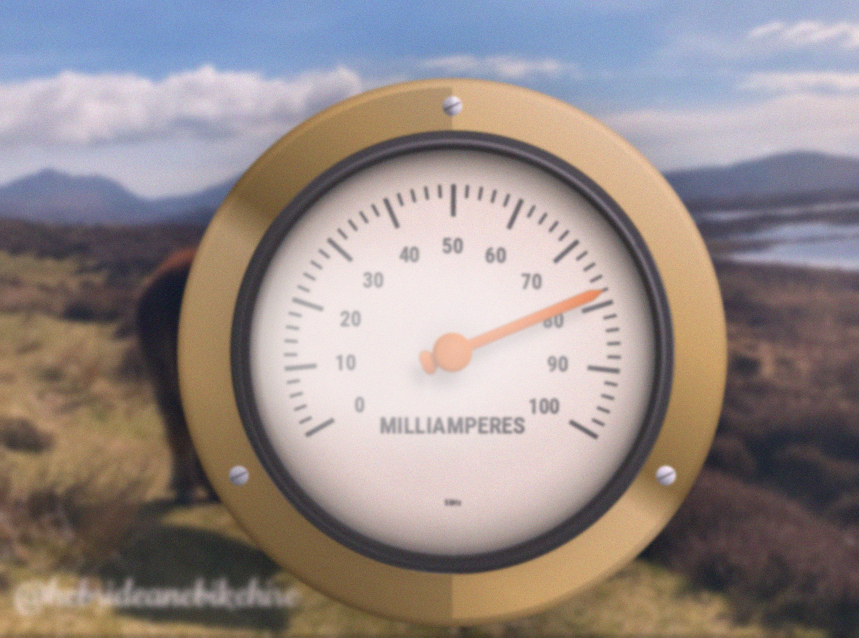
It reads 78; mA
